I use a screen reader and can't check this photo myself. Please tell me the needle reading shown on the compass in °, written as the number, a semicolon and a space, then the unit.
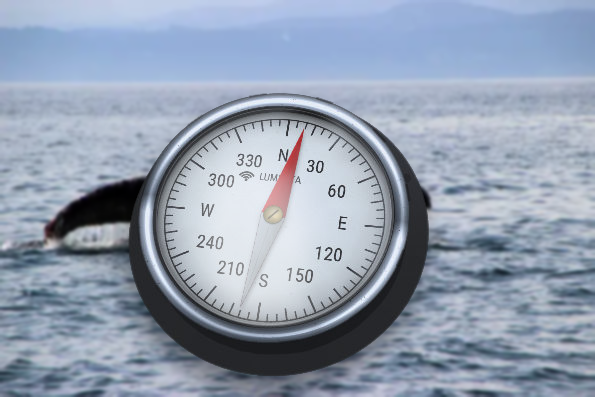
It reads 10; °
